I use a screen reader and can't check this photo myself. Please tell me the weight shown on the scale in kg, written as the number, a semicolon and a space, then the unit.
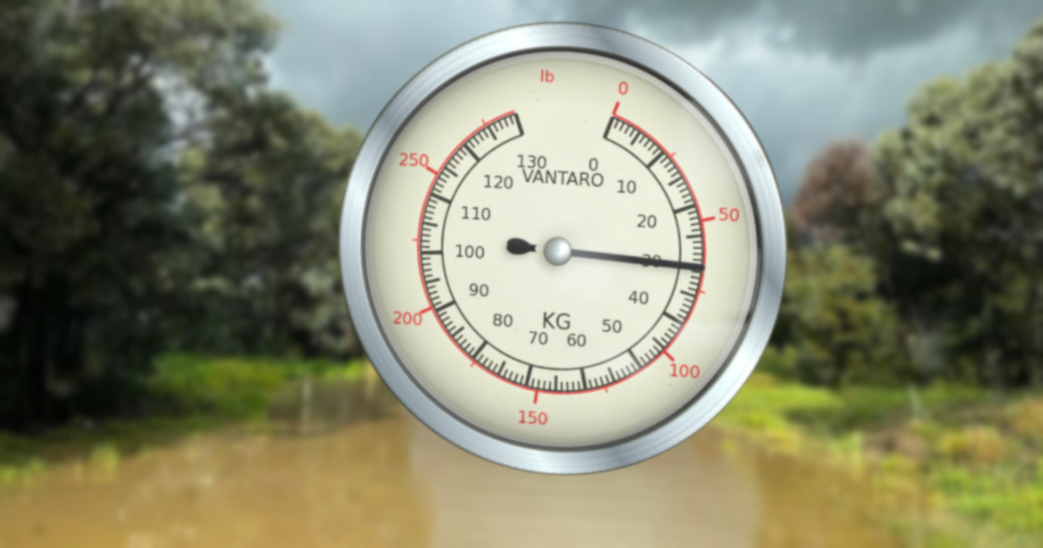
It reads 30; kg
